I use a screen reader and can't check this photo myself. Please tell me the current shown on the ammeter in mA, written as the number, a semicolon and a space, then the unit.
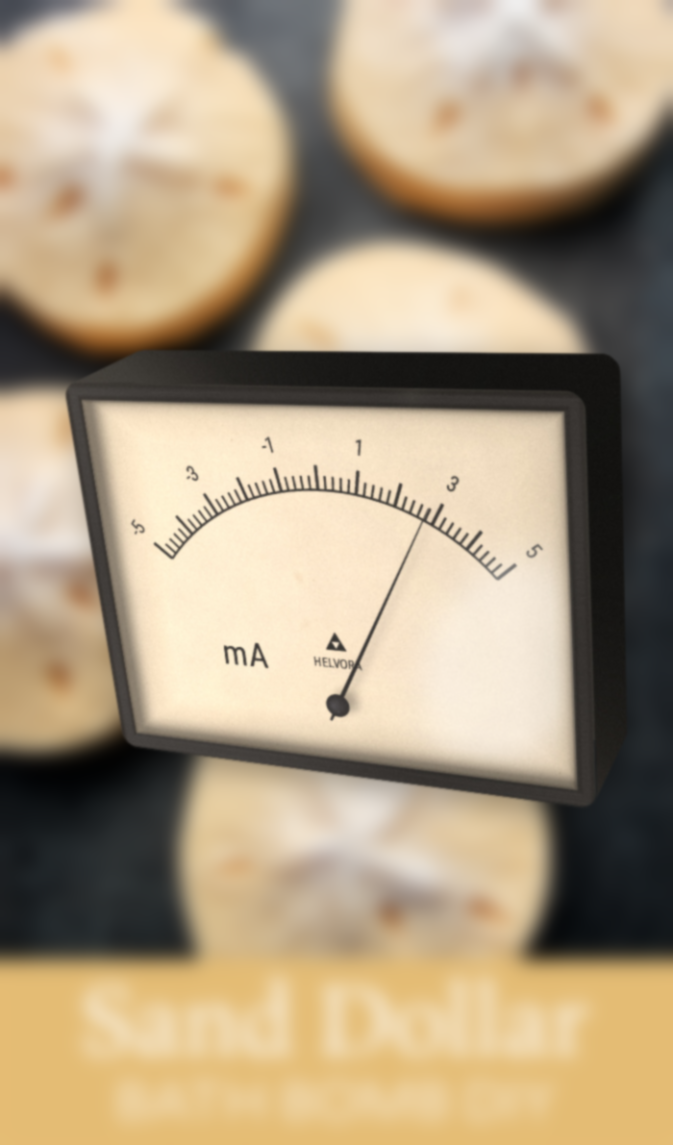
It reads 2.8; mA
